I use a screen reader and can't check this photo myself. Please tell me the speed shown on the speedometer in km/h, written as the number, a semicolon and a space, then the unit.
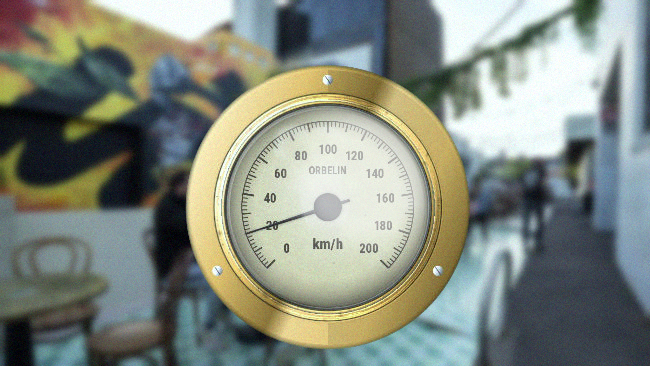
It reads 20; km/h
